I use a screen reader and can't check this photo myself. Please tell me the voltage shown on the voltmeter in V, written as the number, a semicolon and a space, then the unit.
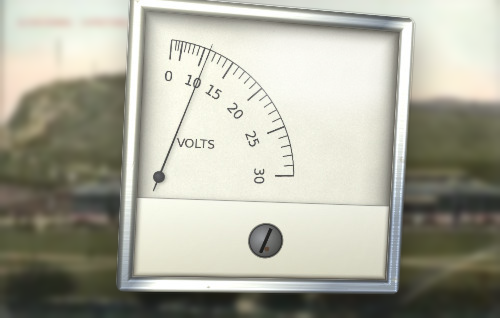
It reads 11; V
